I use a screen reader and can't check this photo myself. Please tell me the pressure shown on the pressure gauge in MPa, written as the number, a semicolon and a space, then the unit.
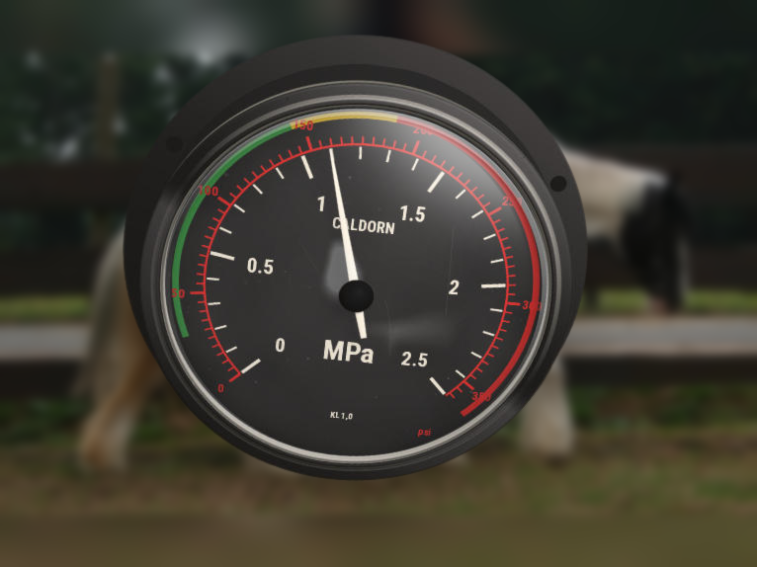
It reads 1.1; MPa
